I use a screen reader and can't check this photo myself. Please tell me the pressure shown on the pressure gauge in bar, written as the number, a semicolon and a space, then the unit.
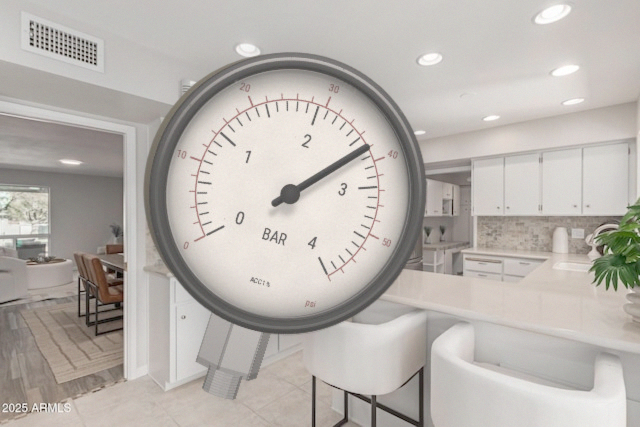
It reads 2.6; bar
